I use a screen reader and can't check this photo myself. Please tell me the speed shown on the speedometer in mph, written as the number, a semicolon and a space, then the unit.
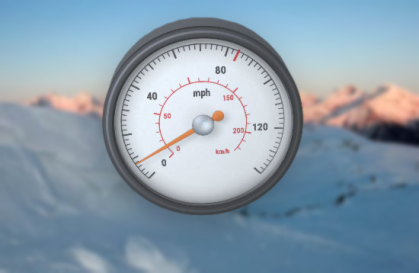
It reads 8; mph
